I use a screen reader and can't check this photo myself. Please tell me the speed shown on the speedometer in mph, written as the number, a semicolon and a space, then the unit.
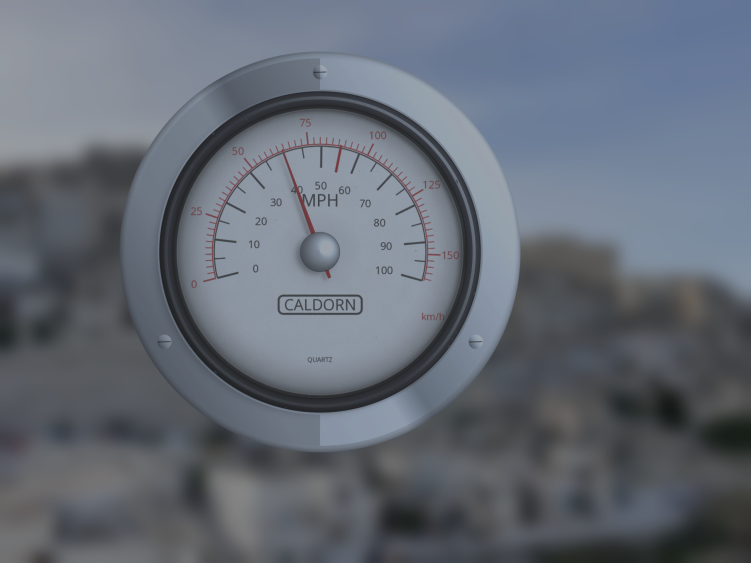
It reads 40; mph
